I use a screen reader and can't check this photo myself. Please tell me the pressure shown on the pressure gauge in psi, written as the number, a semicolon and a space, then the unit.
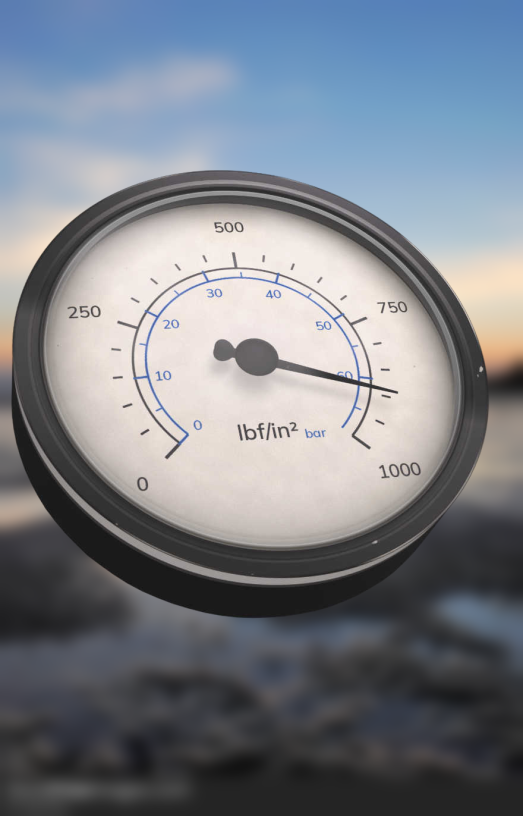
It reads 900; psi
